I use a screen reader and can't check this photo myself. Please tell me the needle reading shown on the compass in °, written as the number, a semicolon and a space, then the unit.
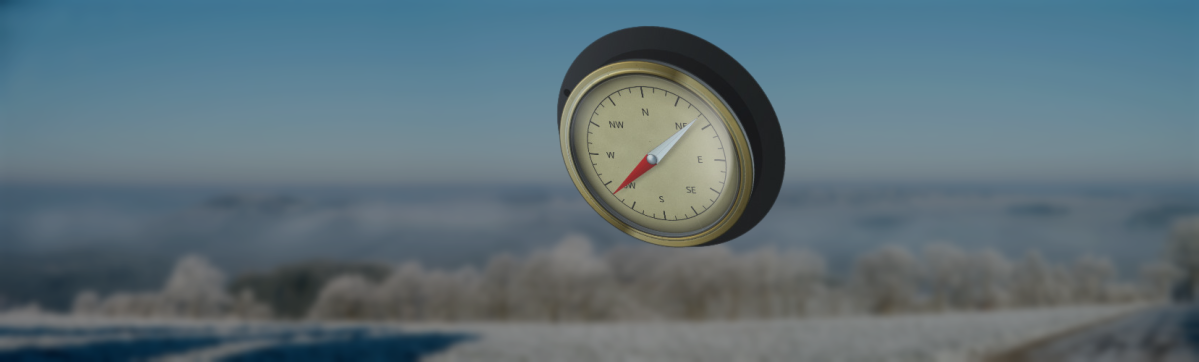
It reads 230; °
